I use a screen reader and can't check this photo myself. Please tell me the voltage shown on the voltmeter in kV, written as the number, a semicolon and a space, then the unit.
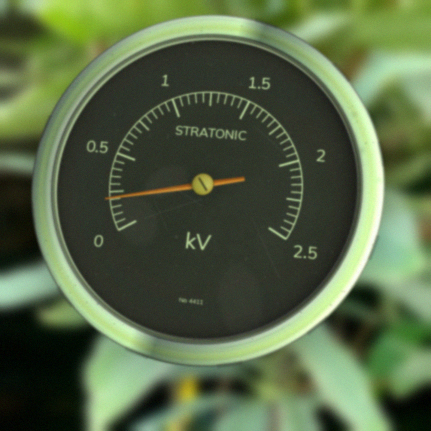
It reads 0.2; kV
